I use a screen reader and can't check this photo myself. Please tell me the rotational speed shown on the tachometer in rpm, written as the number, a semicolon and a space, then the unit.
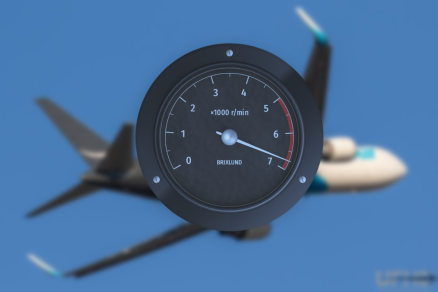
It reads 6750; rpm
